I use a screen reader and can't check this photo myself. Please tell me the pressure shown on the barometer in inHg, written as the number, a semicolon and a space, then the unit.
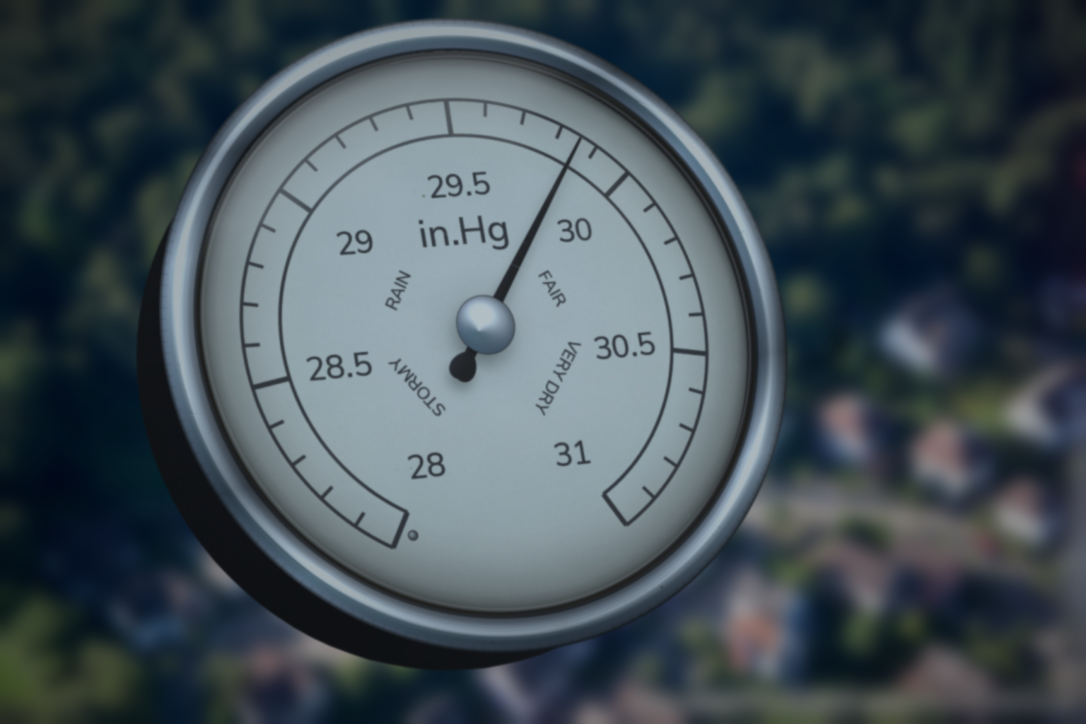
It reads 29.85; inHg
